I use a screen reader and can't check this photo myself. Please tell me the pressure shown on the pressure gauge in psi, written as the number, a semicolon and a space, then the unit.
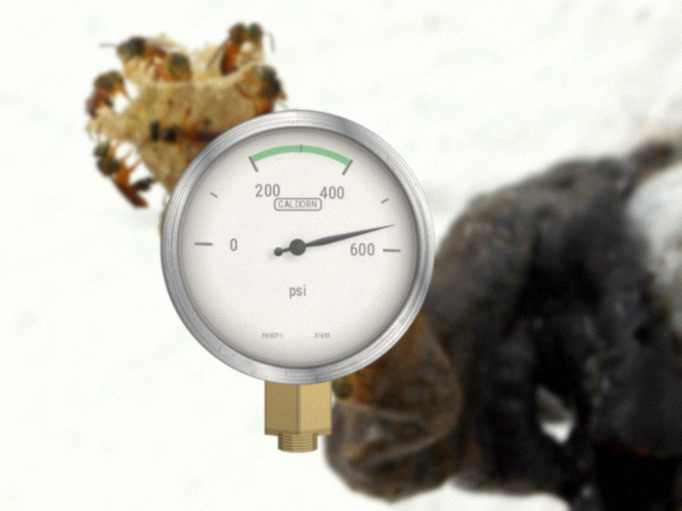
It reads 550; psi
